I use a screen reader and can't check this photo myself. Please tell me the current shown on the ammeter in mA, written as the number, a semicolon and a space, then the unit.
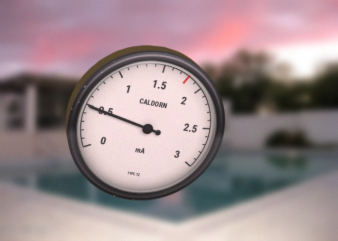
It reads 0.5; mA
